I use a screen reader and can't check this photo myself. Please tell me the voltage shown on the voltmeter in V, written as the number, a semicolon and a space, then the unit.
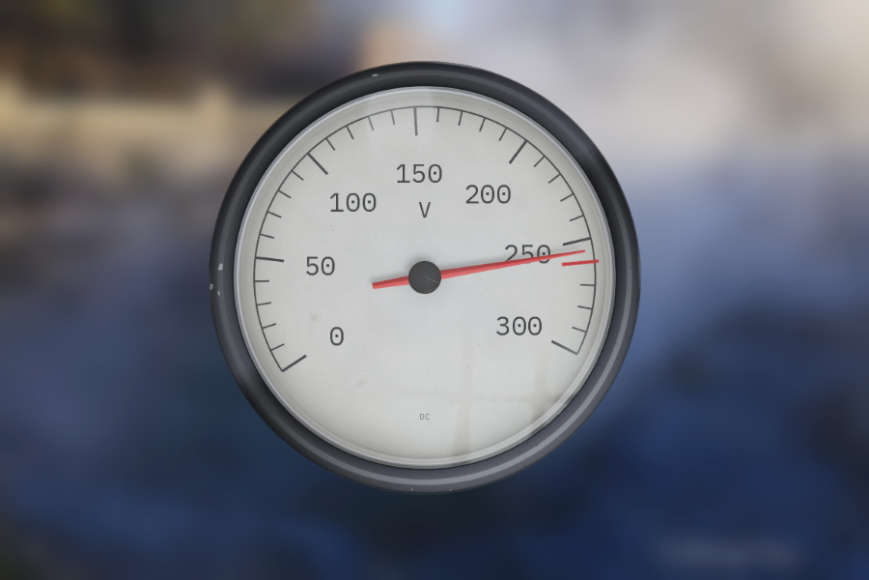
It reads 255; V
